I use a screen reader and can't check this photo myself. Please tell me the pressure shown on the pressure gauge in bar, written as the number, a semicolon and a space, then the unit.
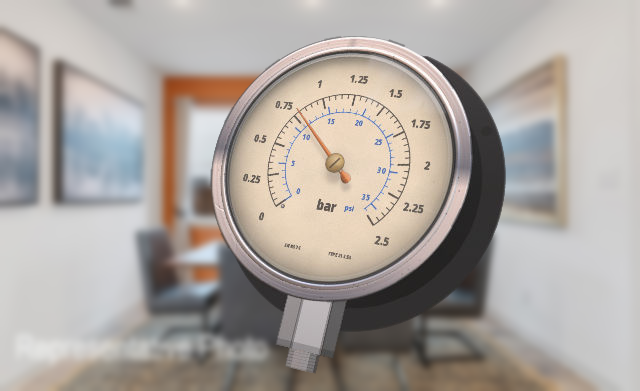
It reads 0.8; bar
